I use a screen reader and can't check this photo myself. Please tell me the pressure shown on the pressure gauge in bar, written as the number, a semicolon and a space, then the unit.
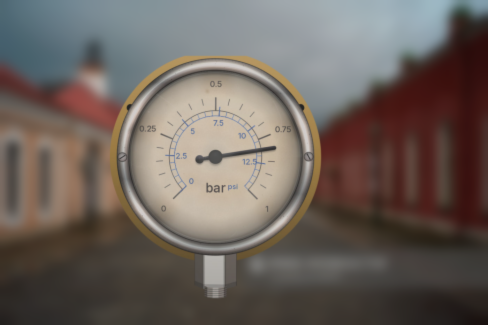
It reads 0.8; bar
